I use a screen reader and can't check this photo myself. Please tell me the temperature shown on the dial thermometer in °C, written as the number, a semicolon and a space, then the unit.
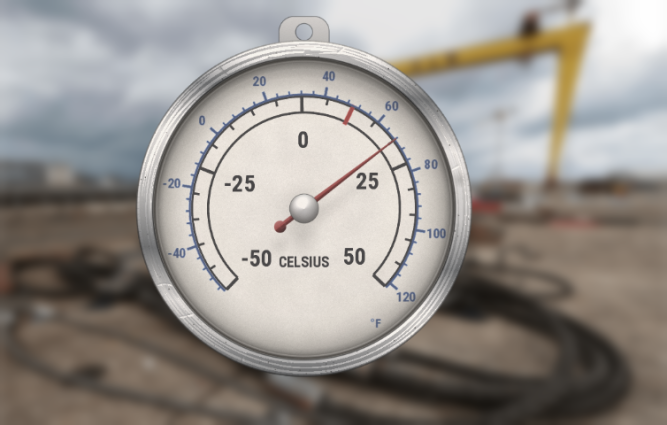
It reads 20; °C
